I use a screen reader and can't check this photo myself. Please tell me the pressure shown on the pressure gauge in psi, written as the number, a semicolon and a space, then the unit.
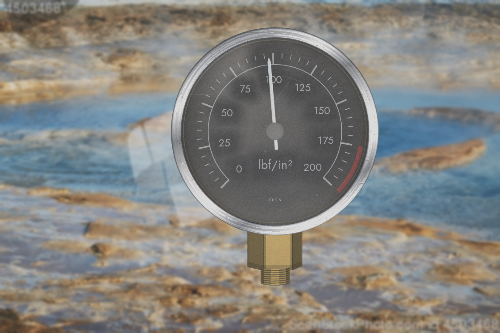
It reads 97.5; psi
